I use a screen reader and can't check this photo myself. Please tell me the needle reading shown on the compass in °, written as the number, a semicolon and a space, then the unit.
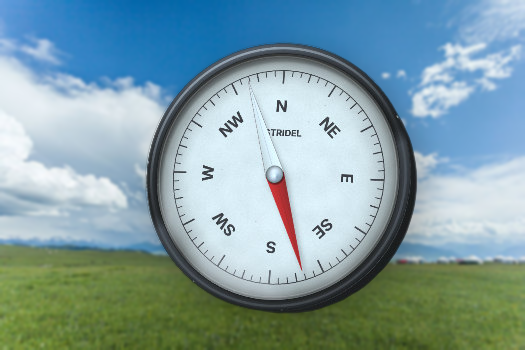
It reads 160; °
